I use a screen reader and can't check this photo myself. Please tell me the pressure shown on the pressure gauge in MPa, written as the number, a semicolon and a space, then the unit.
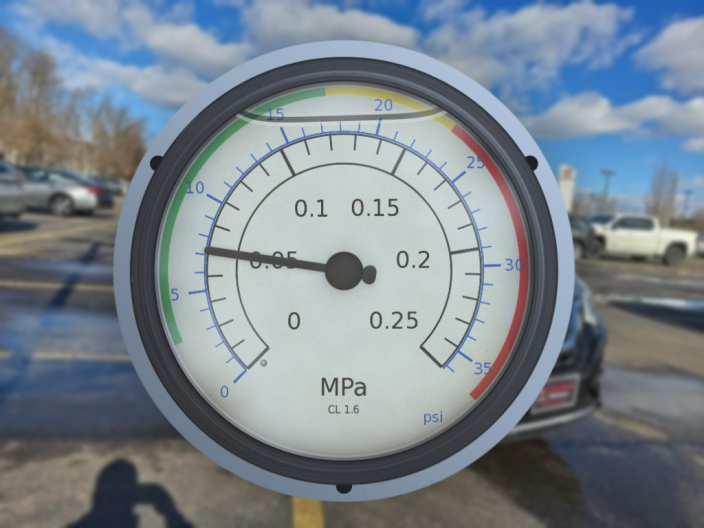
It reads 0.05; MPa
